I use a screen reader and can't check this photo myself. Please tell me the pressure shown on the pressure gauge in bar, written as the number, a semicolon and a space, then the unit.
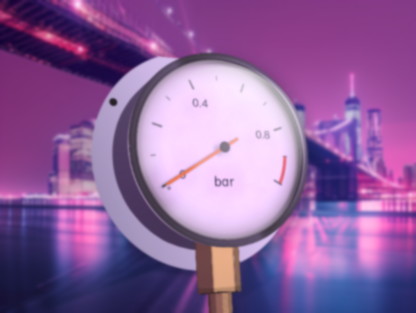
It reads 0; bar
